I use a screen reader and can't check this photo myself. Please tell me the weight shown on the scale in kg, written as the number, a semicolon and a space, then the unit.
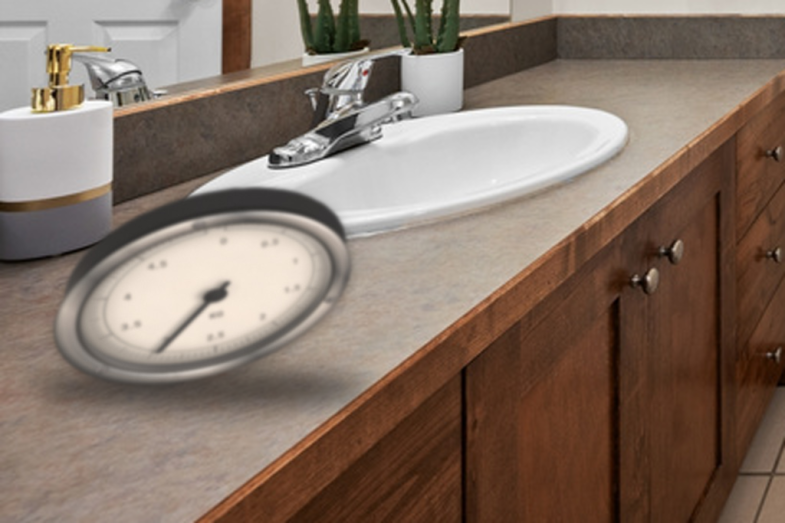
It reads 3; kg
